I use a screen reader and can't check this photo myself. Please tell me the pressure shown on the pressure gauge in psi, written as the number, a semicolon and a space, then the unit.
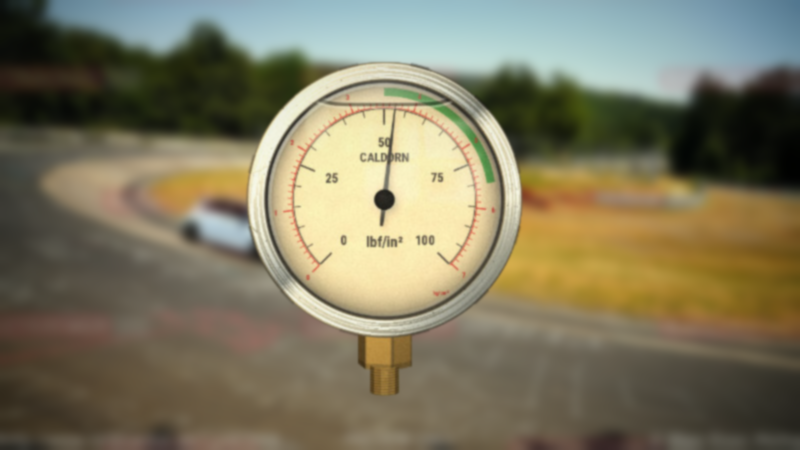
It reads 52.5; psi
